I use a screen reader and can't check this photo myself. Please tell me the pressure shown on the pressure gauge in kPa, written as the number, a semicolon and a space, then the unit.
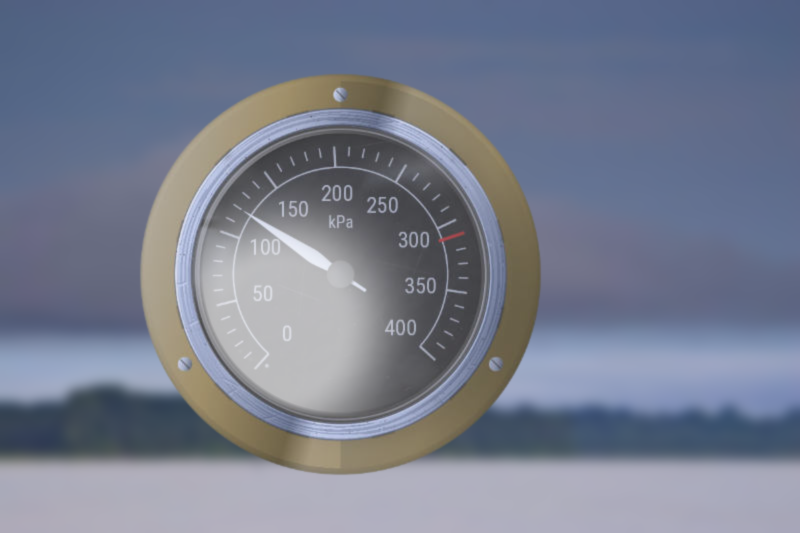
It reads 120; kPa
